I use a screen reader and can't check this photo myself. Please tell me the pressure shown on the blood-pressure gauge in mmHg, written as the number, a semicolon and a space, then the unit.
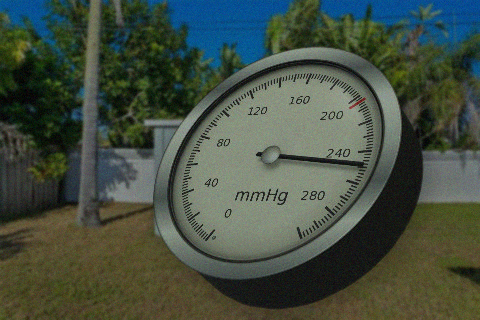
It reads 250; mmHg
